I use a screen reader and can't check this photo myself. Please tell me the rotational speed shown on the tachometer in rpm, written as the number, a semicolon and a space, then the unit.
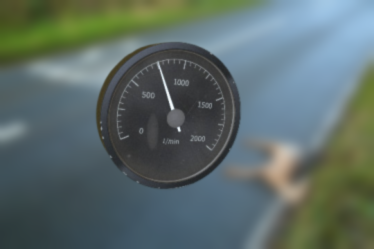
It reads 750; rpm
